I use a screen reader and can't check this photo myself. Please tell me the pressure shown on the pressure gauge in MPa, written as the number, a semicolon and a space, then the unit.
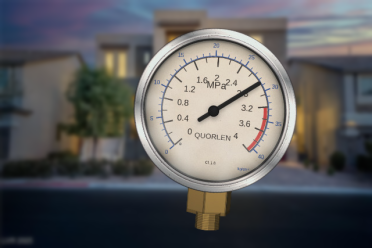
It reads 2.8; MPa
